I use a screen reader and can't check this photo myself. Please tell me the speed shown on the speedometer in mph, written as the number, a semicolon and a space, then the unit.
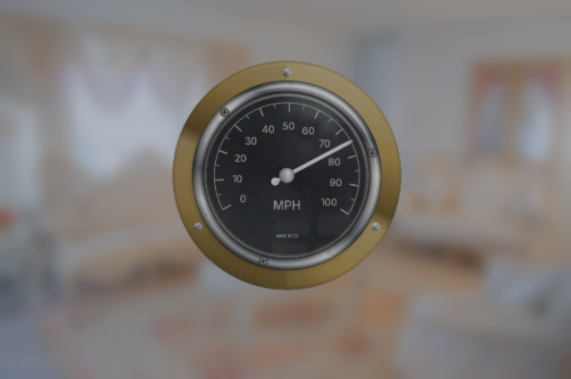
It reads 75; mph
